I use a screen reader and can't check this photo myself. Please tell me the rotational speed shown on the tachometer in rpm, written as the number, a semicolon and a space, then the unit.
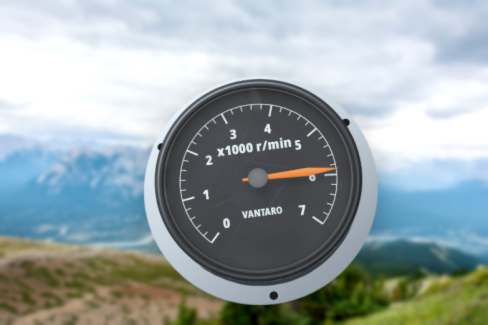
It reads 5900; rpm
